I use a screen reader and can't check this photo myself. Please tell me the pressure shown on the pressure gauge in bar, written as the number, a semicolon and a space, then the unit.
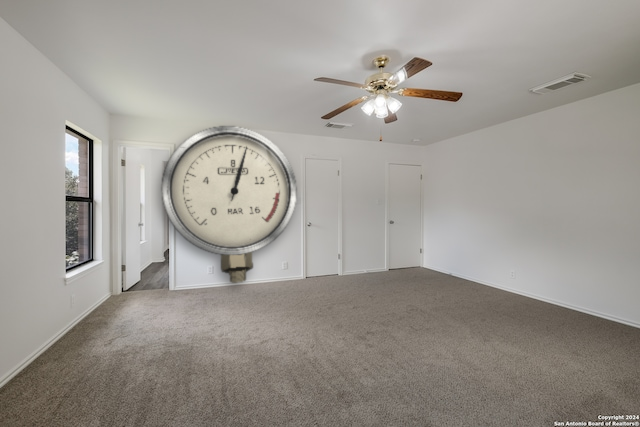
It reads 9; bar
